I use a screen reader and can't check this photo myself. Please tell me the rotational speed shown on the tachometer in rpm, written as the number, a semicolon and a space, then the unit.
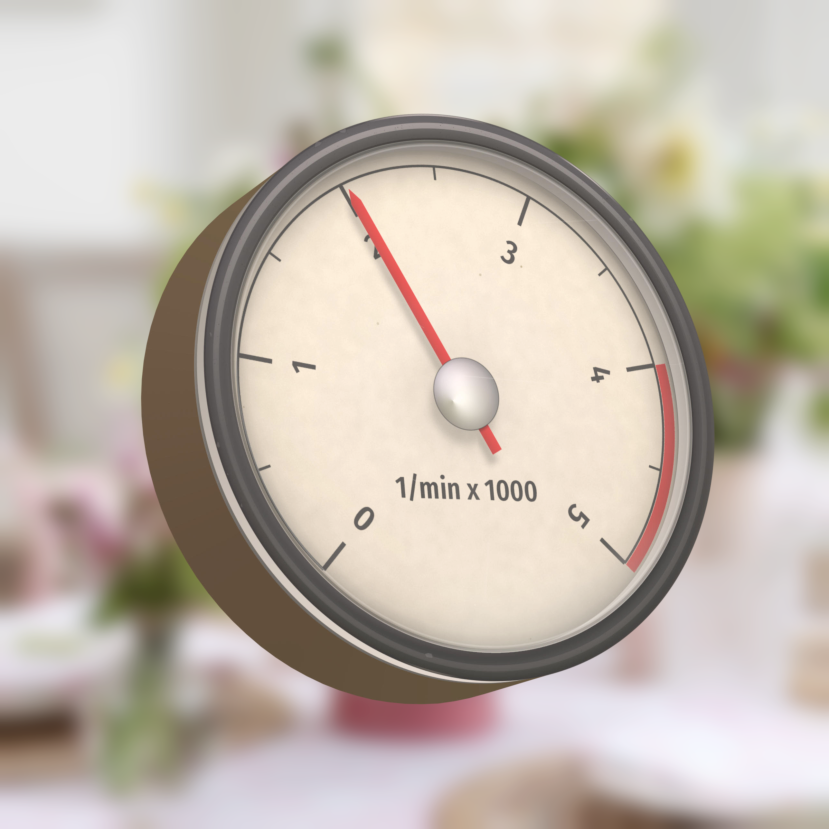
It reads 2000; rpm
